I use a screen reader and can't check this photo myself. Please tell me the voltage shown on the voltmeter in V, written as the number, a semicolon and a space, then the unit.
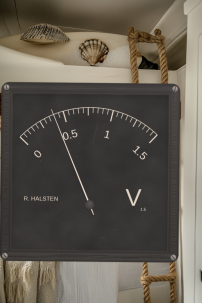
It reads 0.4; V
